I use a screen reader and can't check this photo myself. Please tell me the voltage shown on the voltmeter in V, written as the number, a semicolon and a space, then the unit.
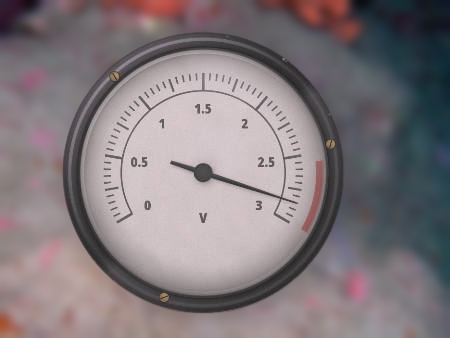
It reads 2.85; V
